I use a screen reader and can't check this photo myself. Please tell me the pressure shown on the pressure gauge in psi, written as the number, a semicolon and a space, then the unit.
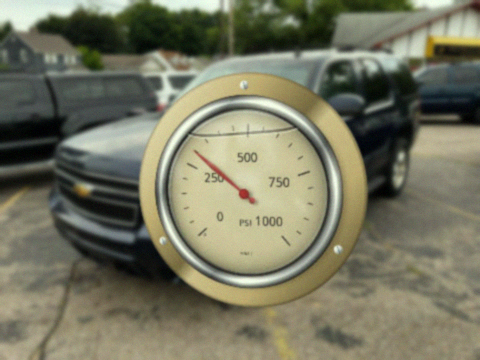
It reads 300; psi
